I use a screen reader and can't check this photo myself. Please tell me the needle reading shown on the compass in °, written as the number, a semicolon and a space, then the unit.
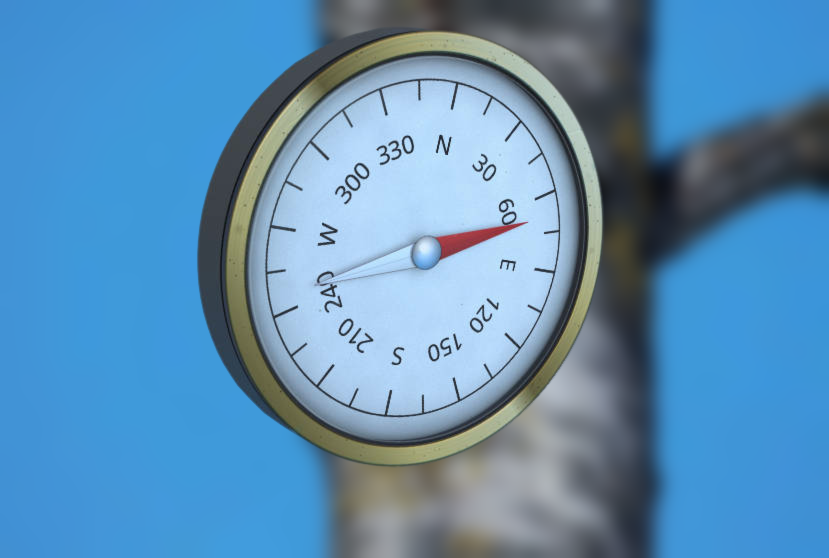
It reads 67.5; °
